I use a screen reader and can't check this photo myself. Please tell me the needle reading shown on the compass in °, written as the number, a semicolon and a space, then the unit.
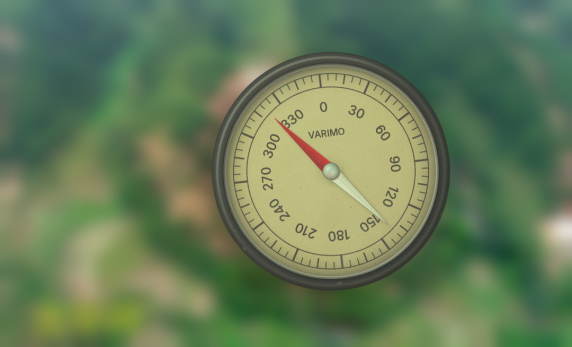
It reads 320; °
